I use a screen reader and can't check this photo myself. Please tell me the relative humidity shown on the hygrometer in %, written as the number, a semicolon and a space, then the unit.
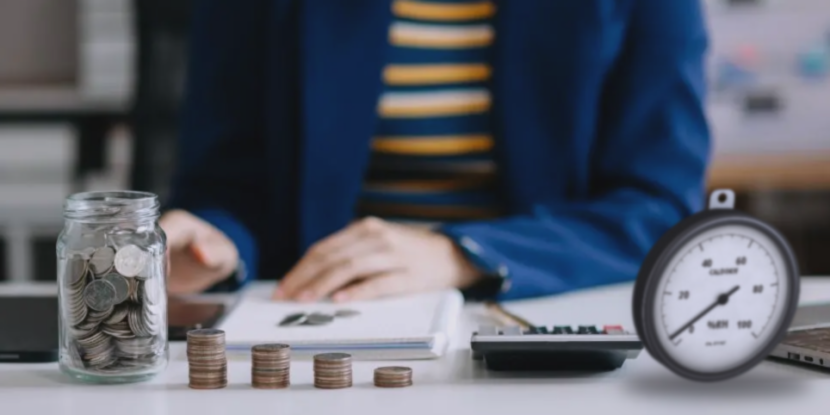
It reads 4; %
